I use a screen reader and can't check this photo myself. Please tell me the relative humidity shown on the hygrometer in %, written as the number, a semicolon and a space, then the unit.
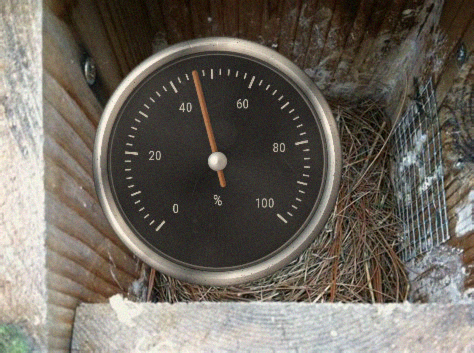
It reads 46; %
